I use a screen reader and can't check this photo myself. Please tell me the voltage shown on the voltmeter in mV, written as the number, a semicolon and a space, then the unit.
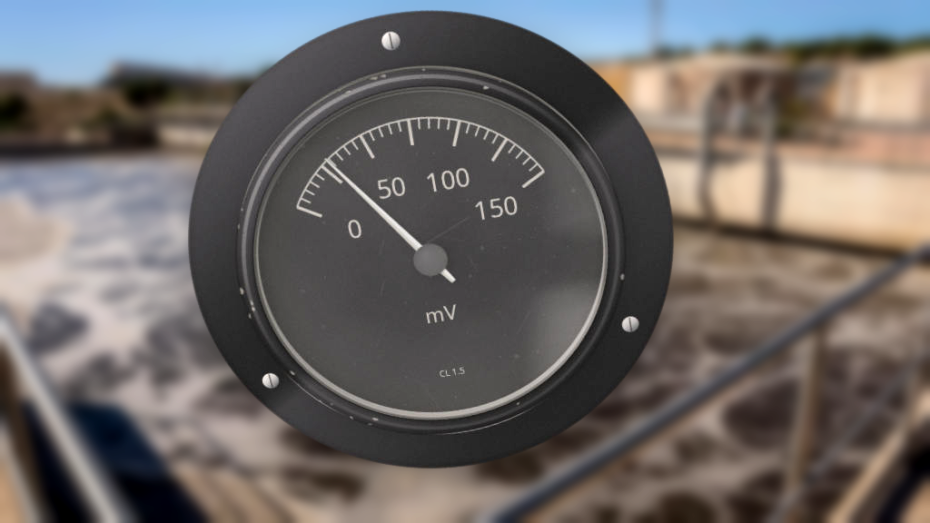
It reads 30; mV
